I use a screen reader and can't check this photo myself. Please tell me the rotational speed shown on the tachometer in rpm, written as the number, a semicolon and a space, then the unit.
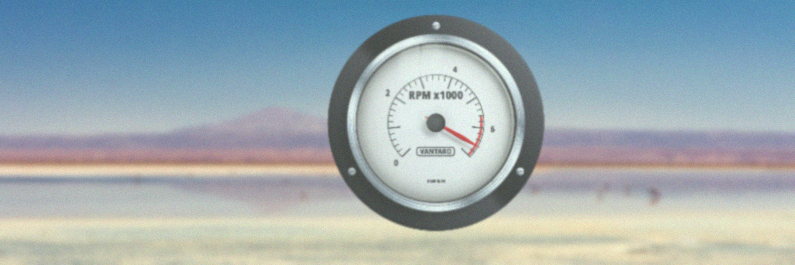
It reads 6600; rpm
